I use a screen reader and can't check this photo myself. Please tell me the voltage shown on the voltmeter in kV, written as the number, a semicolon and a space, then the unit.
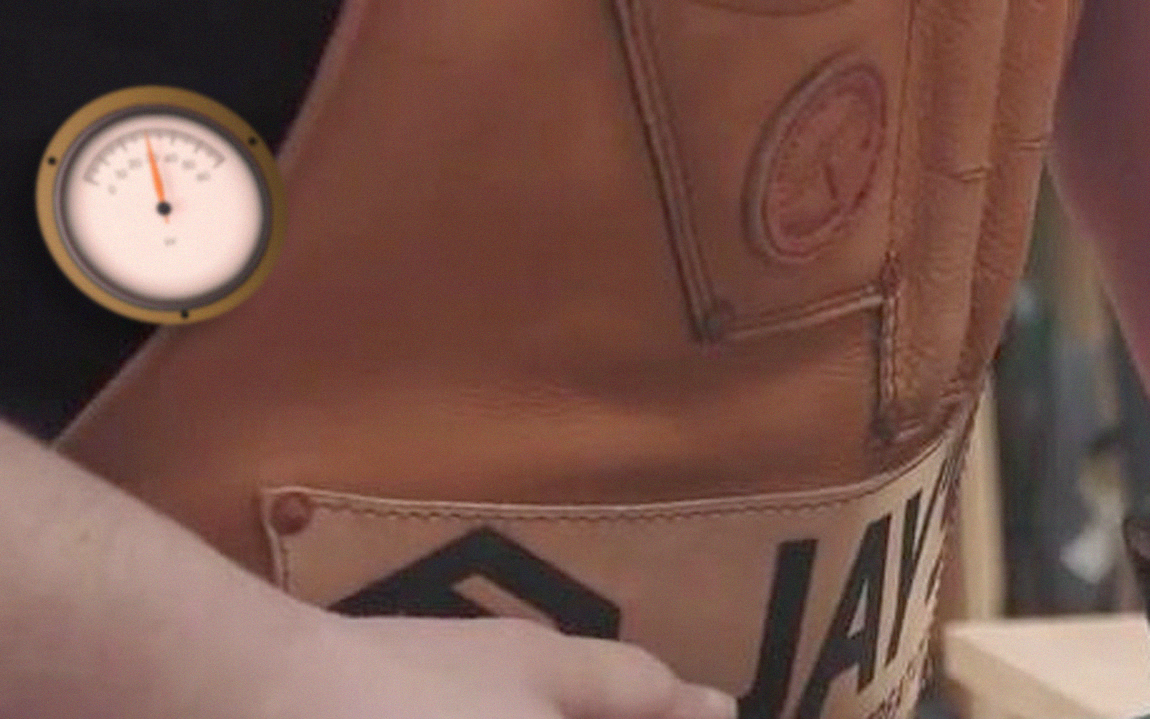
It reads 30; kV
